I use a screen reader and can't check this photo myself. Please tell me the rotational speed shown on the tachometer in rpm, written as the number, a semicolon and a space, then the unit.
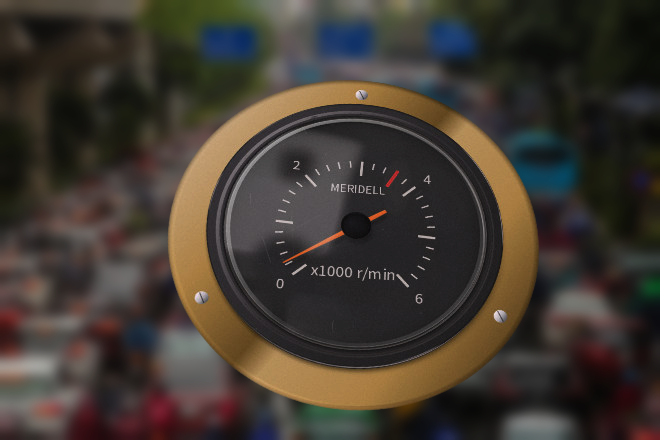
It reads 200; rpm
